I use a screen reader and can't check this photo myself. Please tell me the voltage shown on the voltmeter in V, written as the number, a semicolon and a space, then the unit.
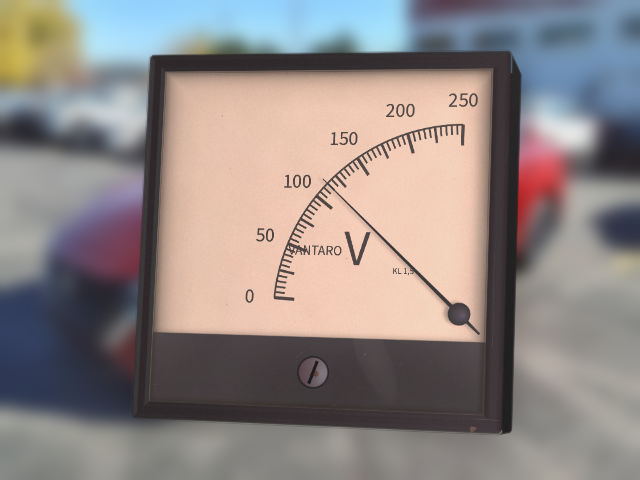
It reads 115; V
